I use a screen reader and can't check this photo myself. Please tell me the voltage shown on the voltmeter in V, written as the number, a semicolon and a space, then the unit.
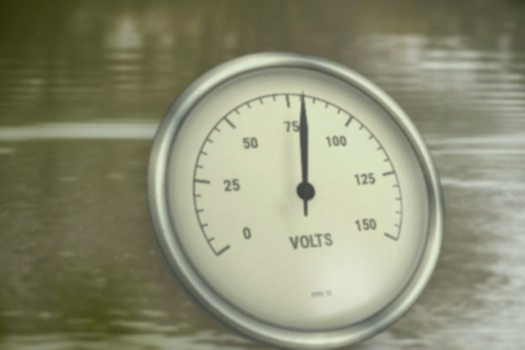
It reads 80; V
